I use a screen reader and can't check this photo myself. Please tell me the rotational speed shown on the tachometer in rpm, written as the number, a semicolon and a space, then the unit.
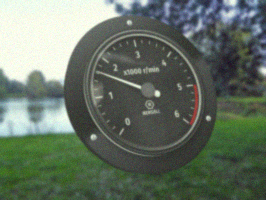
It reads 1600; rpm
